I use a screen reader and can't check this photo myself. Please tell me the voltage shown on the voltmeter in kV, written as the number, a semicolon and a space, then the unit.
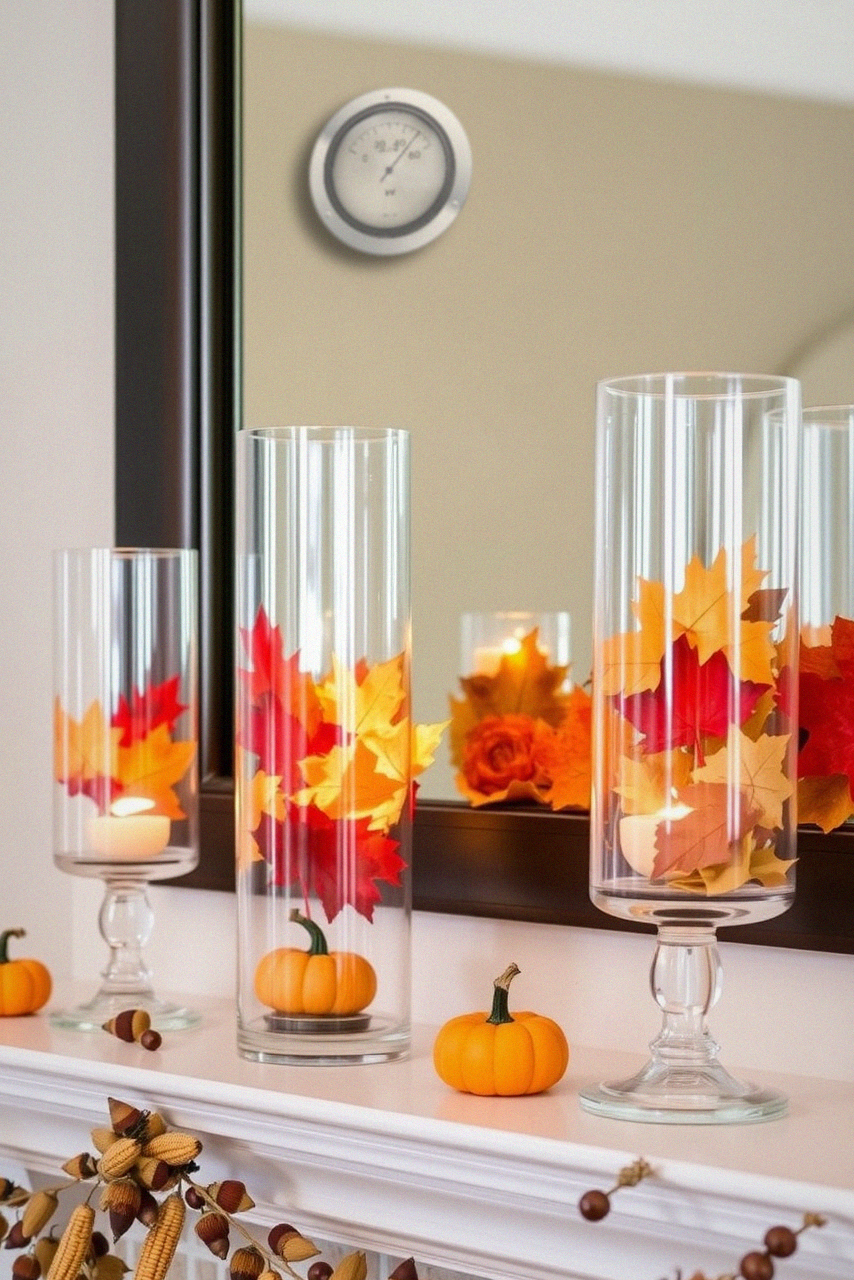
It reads 50; kV
